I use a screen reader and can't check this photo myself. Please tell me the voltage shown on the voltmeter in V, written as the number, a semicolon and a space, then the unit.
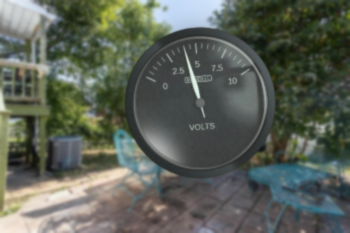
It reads 4; V
